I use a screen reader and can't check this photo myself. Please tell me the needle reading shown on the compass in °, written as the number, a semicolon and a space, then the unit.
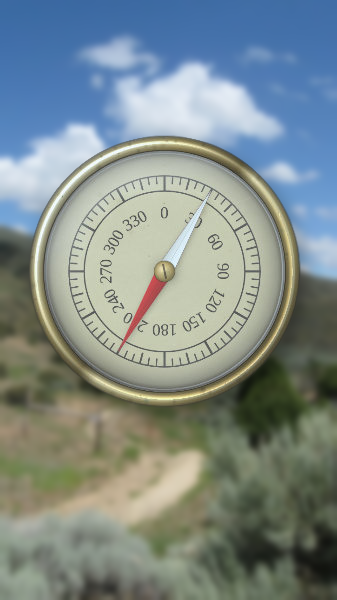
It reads 210; °
